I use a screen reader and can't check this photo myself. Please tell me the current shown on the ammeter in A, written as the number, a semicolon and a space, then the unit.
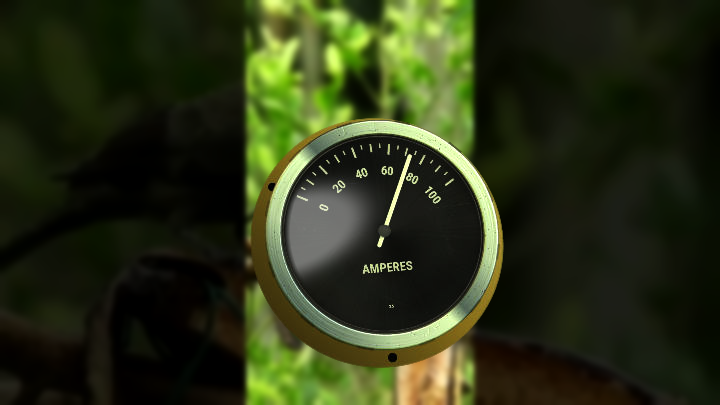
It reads 72.5; A
